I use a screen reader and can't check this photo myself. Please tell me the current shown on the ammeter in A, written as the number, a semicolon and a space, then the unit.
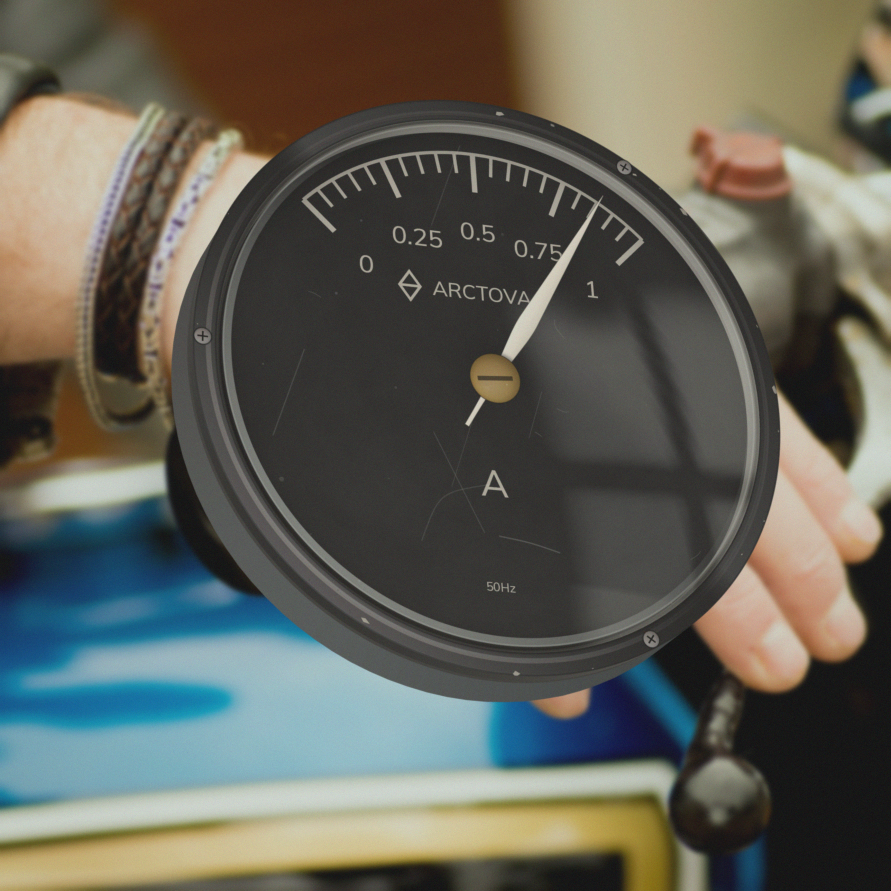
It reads 0.85; A
